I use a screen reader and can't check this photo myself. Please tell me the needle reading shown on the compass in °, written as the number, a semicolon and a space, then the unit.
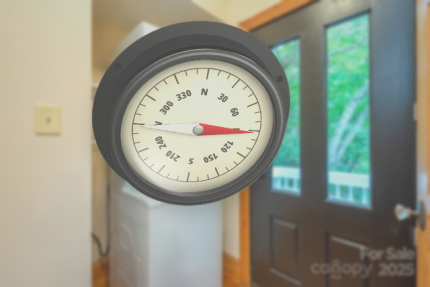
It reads 90; °
